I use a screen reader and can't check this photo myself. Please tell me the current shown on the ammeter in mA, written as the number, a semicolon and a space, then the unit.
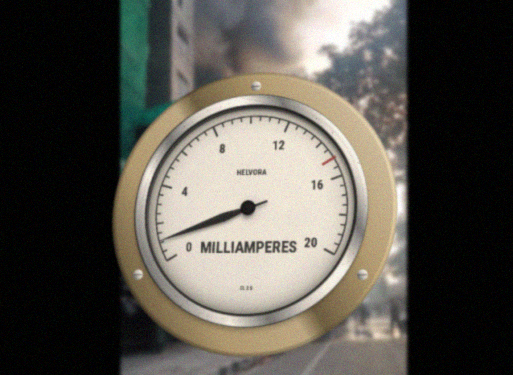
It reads 1; mA
